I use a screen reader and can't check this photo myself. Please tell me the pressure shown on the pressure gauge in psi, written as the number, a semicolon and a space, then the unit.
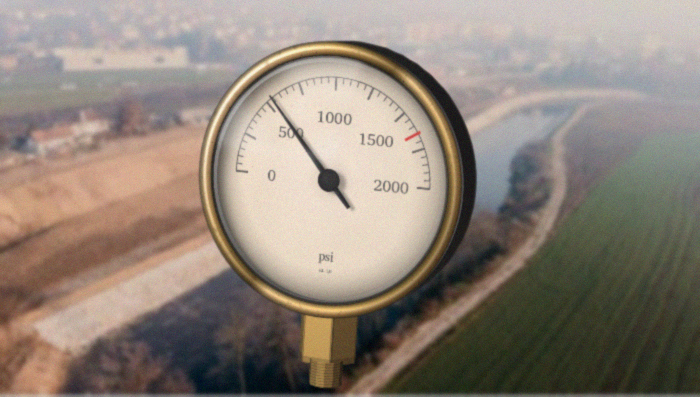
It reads 550; psi
